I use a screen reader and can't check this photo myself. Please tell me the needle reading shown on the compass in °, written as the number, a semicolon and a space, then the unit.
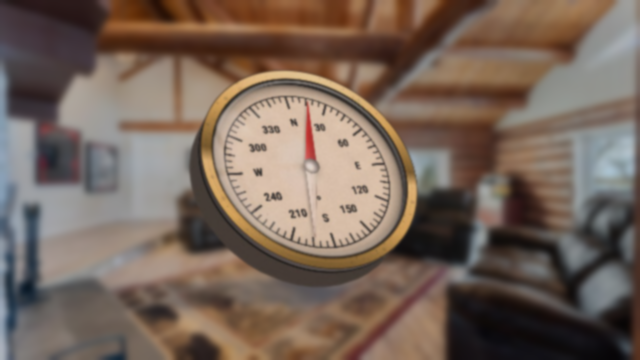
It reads 15; °
